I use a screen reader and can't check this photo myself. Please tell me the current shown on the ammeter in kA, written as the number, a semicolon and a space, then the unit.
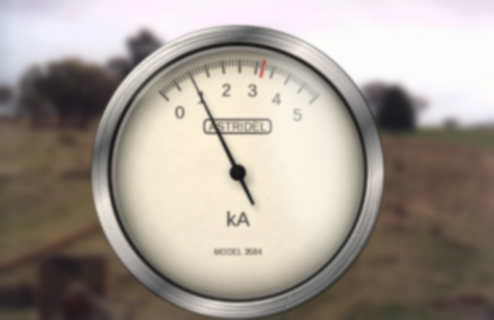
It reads 1; kA
